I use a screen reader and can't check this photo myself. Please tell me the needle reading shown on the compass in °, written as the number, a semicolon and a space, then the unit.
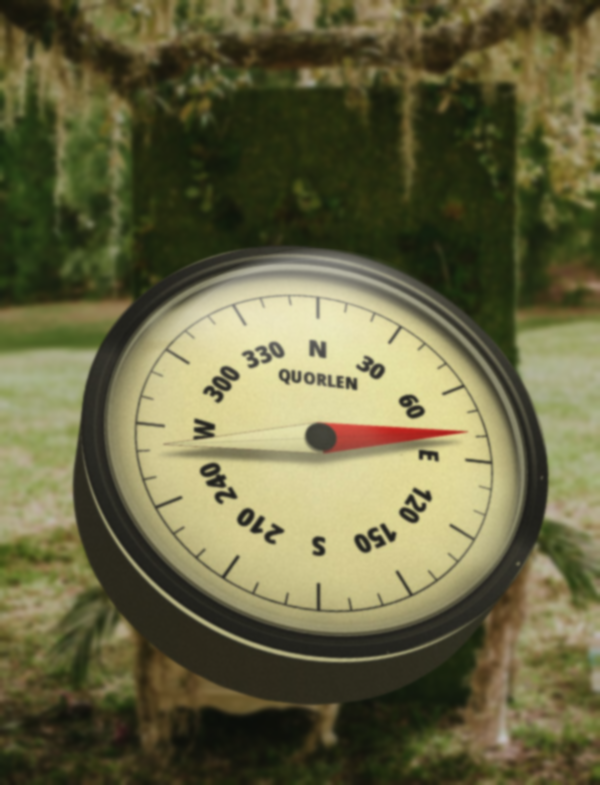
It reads 80; °
